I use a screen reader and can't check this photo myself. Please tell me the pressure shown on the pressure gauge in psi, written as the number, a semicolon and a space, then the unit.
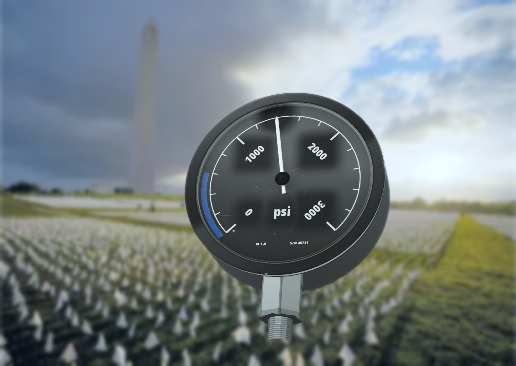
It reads 1400; psi
